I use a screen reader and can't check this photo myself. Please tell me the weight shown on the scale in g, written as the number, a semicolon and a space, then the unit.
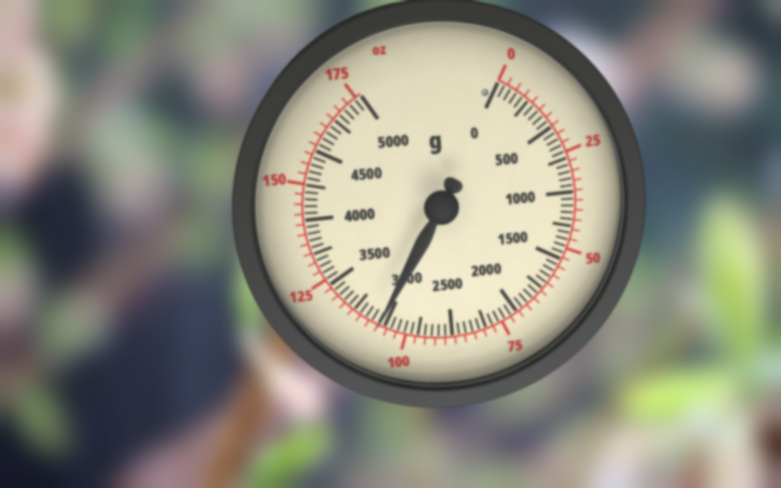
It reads 3050; g
